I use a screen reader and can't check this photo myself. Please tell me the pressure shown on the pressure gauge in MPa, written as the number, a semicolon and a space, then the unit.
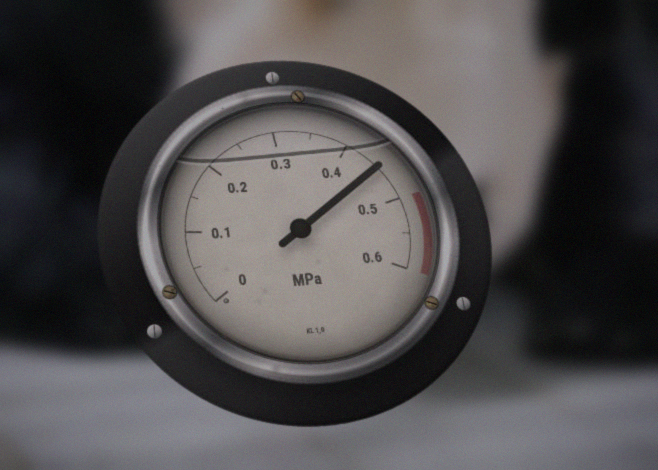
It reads 0.45; MPa
